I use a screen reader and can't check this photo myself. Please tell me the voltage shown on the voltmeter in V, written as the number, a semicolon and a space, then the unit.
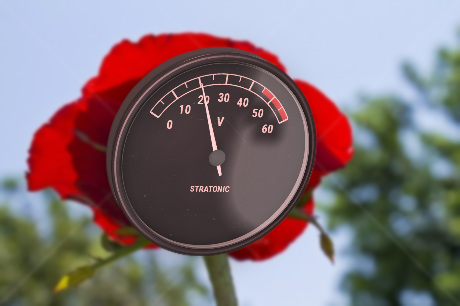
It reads 20; V
